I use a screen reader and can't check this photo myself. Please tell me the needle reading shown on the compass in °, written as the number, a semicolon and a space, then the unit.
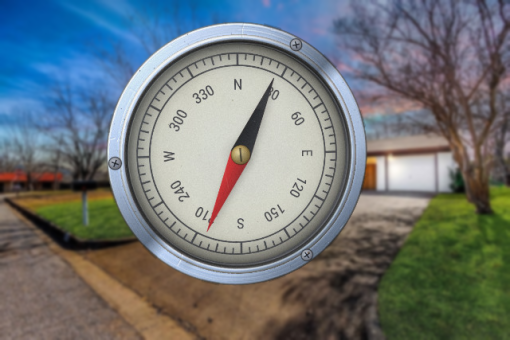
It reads 205; °
